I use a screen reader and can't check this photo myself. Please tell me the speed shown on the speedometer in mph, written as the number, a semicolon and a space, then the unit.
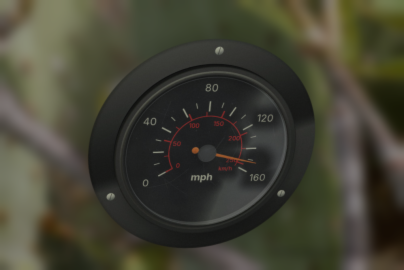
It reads 150; mph
